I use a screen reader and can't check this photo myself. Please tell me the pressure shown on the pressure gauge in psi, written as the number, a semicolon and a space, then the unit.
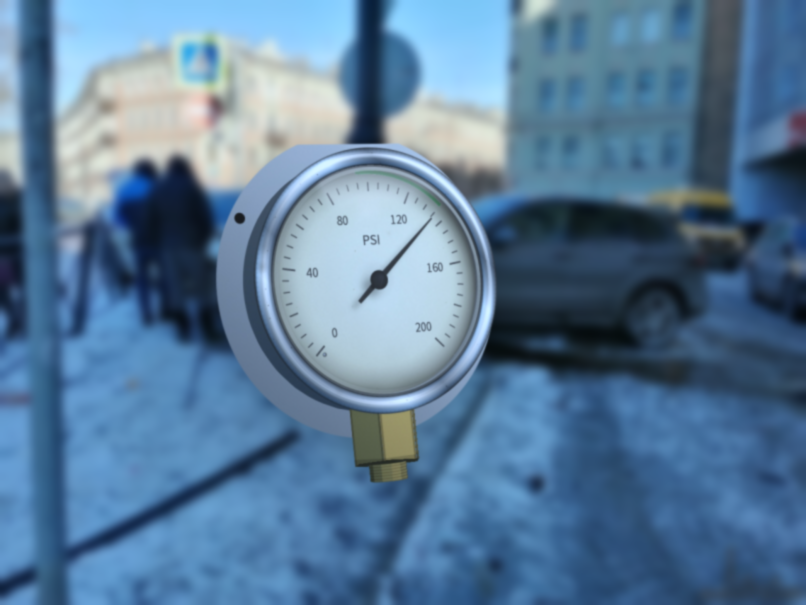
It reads 135; psi
